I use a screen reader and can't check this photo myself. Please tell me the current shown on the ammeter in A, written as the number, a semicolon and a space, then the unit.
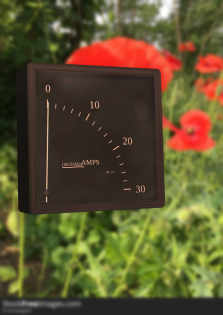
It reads 0; A
